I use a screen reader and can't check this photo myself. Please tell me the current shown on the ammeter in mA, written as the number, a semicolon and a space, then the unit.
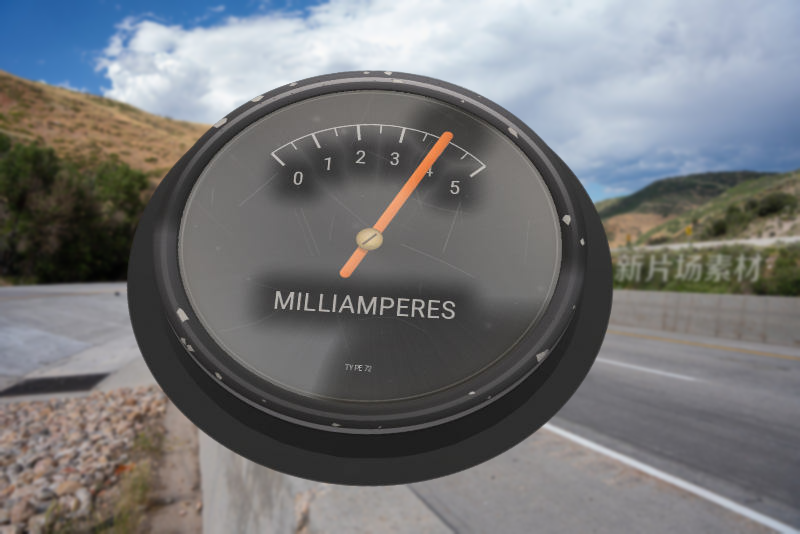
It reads 4; mA
